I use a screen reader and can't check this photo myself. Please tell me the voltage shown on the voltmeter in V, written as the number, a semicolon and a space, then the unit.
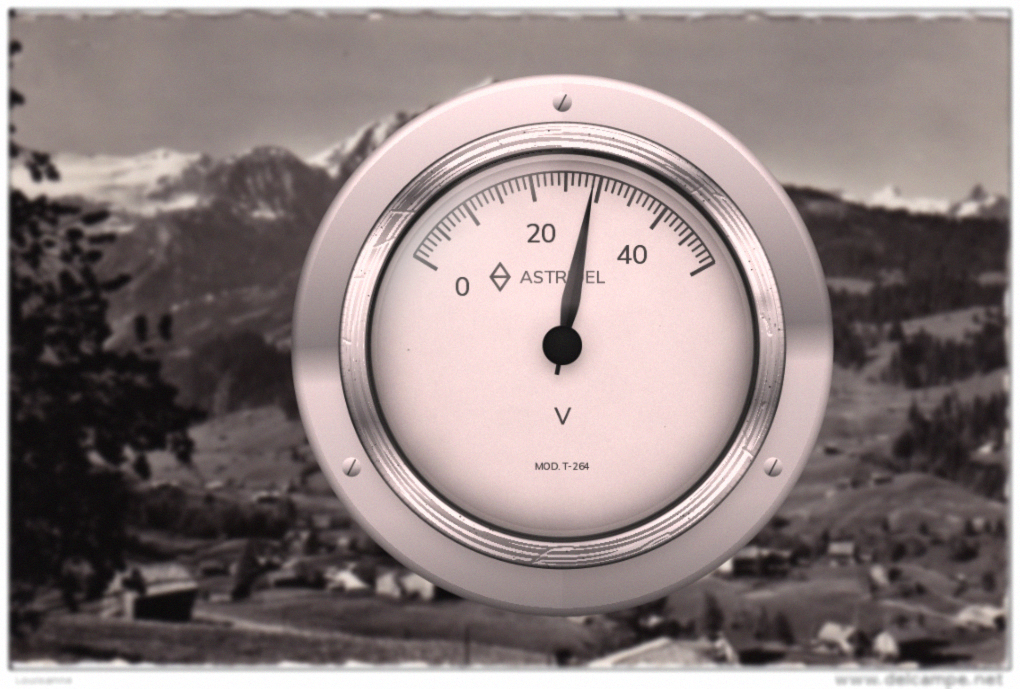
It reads 29; V
